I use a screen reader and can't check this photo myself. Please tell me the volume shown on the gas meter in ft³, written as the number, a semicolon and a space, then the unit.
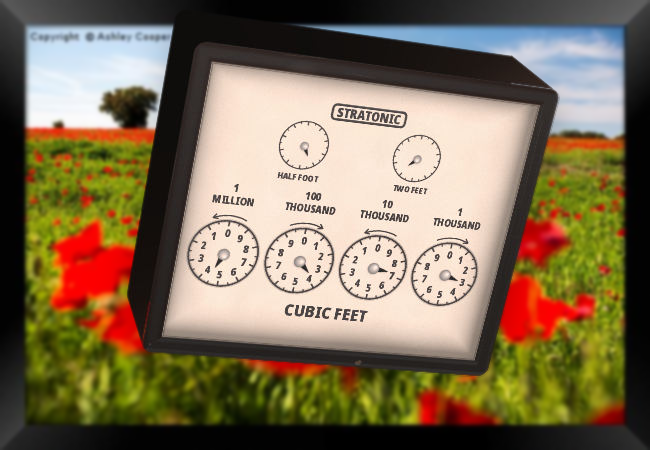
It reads 437300; ft³
